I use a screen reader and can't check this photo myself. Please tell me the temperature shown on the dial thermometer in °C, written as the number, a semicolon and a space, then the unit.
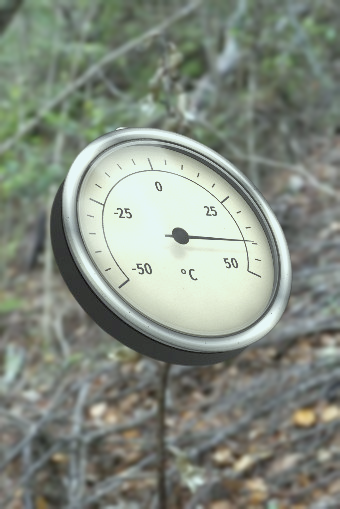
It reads 40; °C
